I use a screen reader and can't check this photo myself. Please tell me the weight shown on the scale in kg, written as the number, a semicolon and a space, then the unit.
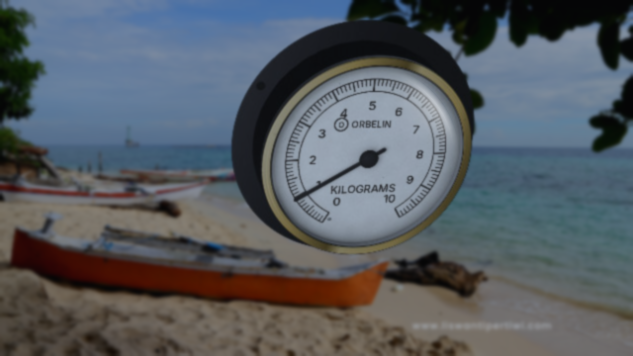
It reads 1; kg
